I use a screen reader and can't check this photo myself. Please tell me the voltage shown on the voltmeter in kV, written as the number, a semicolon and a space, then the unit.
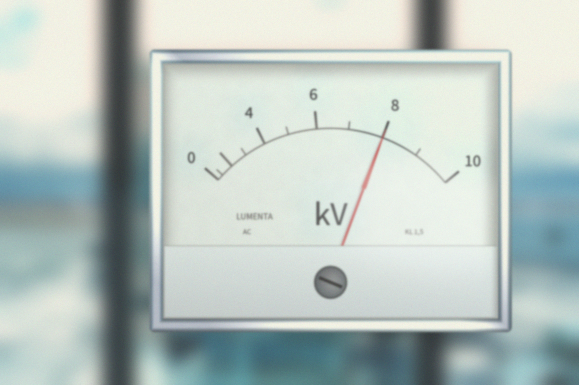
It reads 8; kV
